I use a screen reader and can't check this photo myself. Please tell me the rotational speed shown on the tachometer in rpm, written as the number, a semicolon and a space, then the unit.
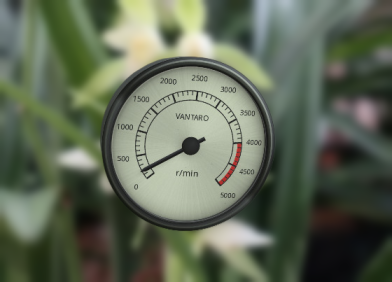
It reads 200; rpm
